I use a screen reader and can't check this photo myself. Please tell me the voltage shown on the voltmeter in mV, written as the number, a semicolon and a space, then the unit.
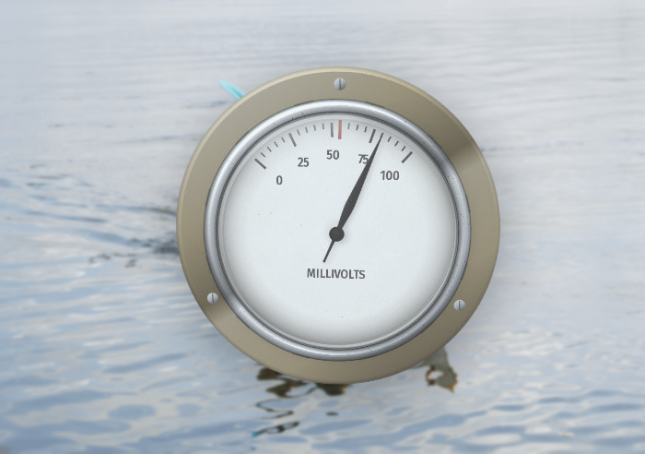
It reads 80; mV
